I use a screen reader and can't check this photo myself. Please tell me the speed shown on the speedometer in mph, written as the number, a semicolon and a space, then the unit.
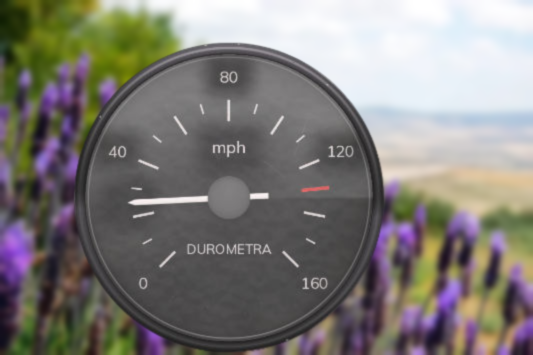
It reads 25; mph
